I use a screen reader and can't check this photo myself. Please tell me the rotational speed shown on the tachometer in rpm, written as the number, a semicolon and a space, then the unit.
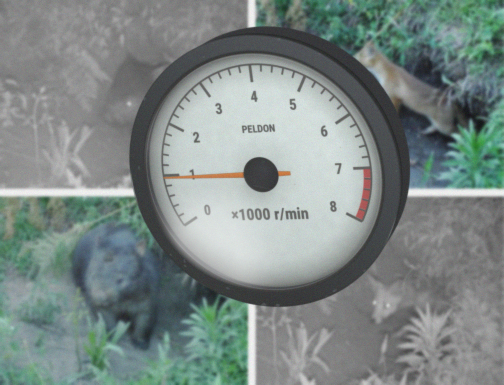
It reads 1000; rpm
